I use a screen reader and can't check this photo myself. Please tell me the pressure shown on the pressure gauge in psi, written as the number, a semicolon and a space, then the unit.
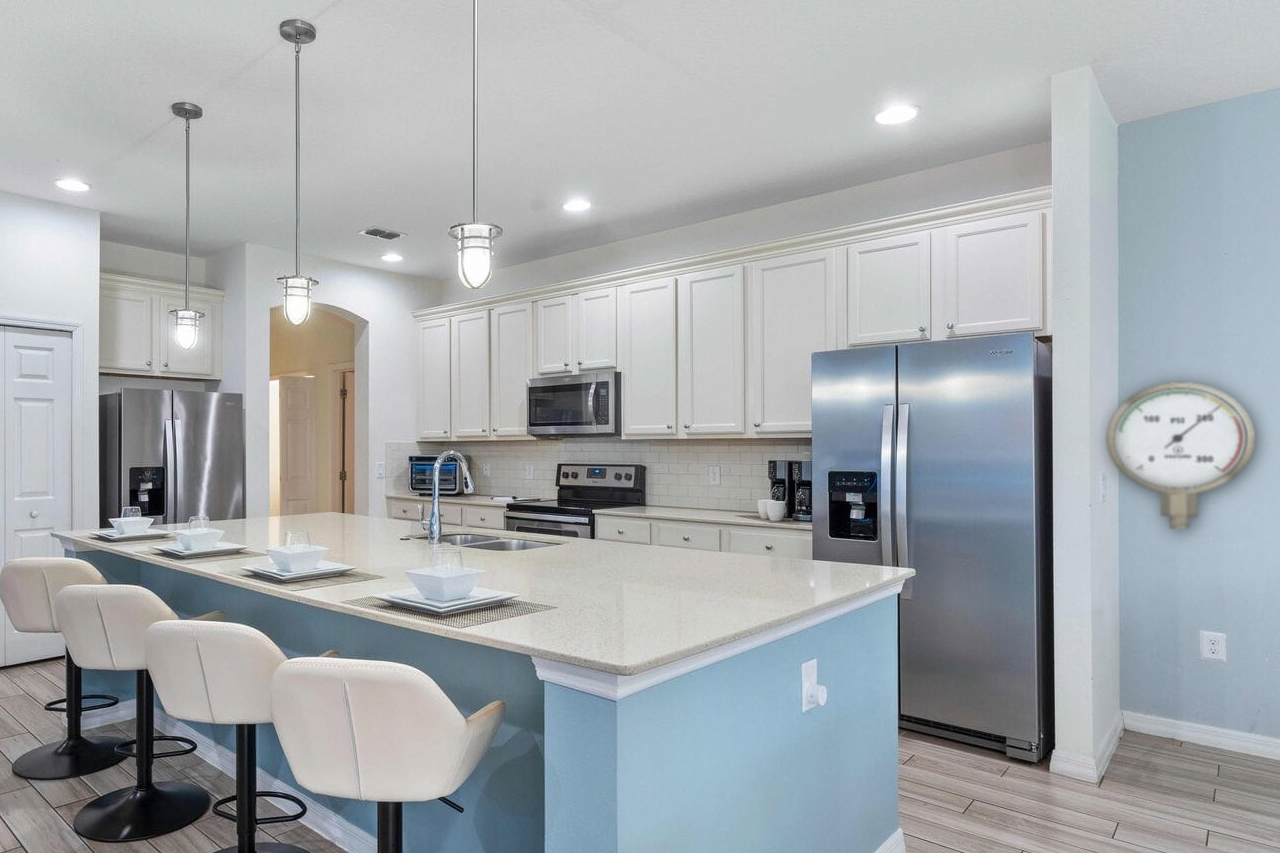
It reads 200; psi
